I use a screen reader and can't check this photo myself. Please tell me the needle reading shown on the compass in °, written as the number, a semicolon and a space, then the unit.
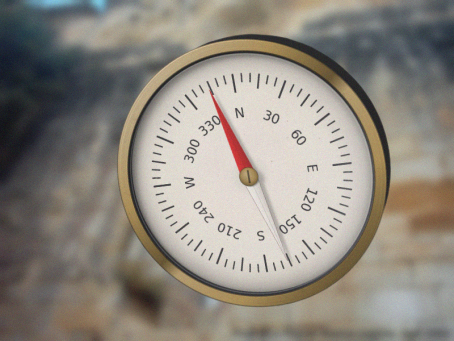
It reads 345; °
